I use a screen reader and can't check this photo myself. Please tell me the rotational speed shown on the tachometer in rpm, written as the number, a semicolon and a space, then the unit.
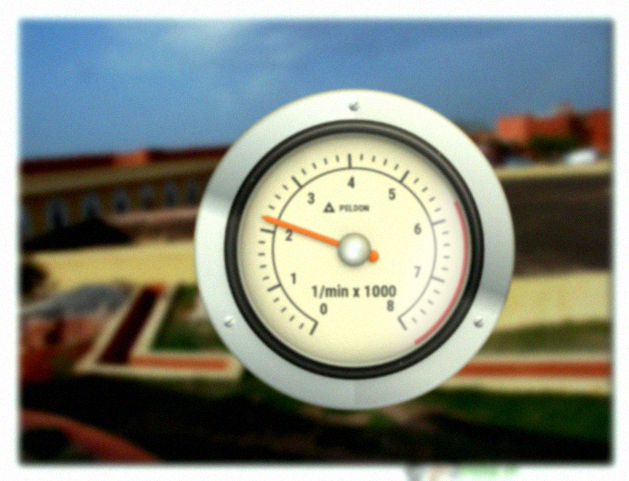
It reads 2200; rpm
